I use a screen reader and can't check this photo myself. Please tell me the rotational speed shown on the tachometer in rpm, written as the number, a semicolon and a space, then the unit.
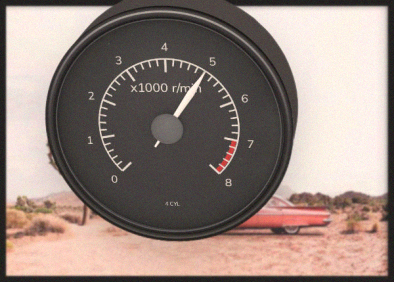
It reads 5000; rpm
